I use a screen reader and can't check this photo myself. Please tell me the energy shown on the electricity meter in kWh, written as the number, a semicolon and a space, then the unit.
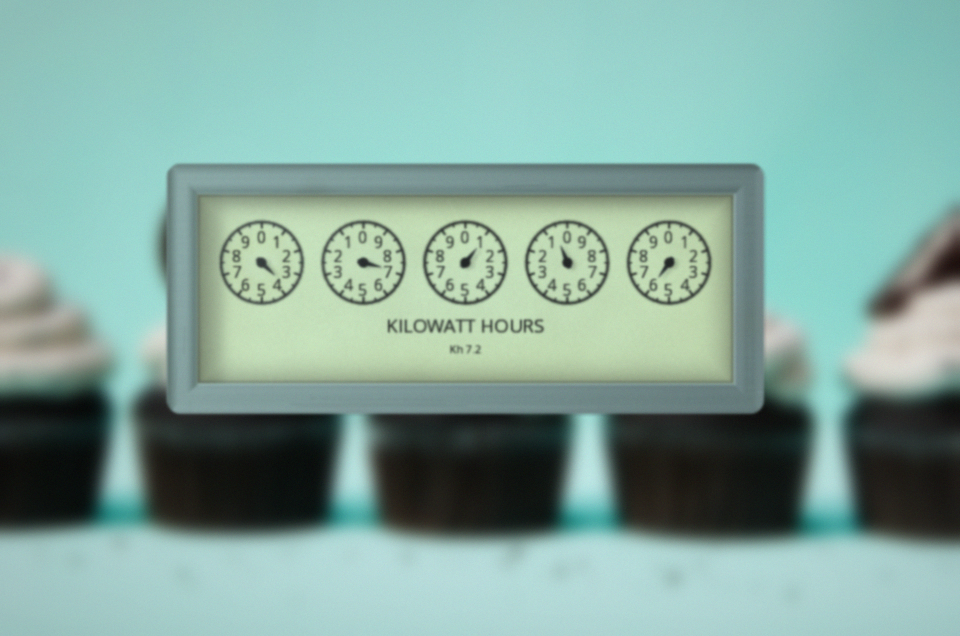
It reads 37106; kWh
